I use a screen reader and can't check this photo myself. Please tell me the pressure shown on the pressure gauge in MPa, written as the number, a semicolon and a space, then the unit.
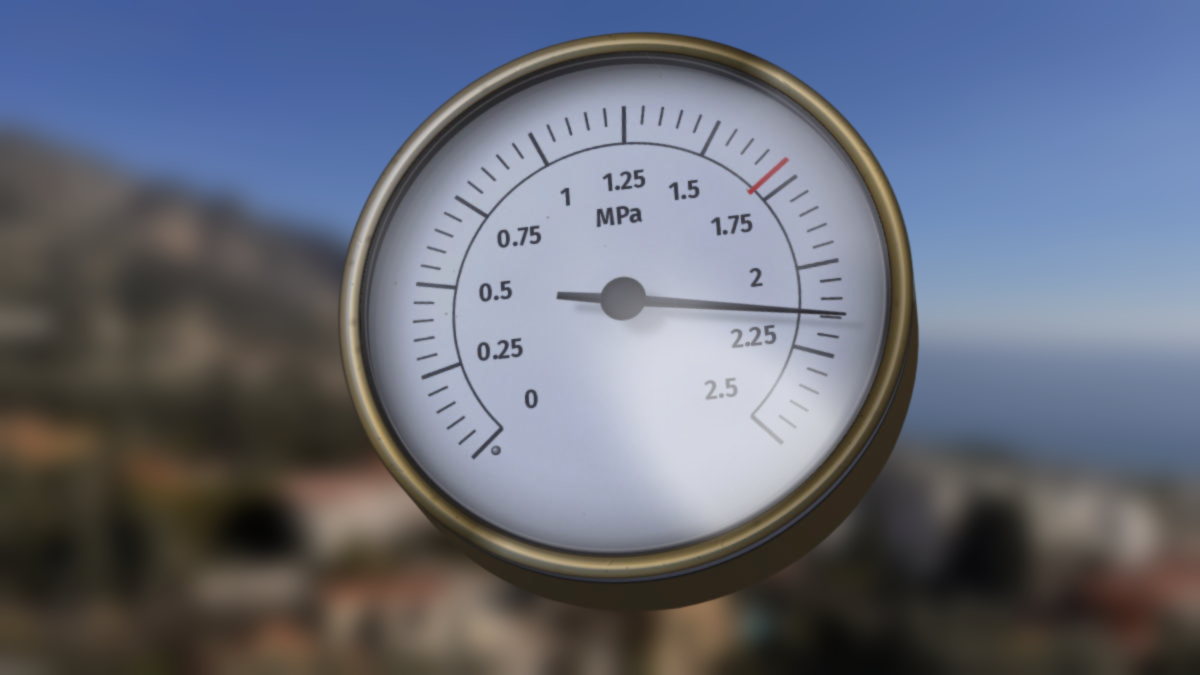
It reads 2.15; MPa
